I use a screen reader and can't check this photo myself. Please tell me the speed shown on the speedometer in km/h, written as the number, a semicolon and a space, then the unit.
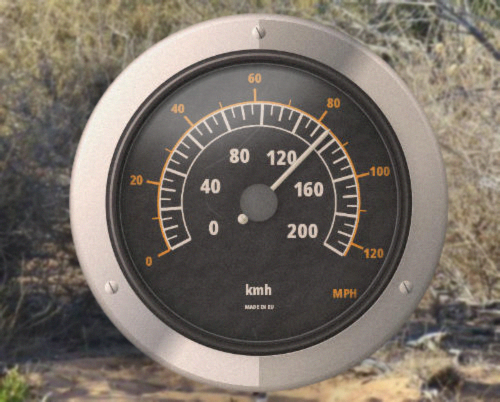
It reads 135; km/h
